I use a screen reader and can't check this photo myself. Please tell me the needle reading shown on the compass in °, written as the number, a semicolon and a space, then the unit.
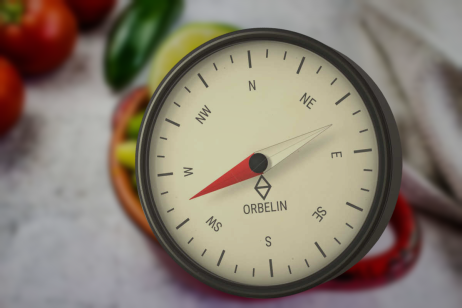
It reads 250; °
